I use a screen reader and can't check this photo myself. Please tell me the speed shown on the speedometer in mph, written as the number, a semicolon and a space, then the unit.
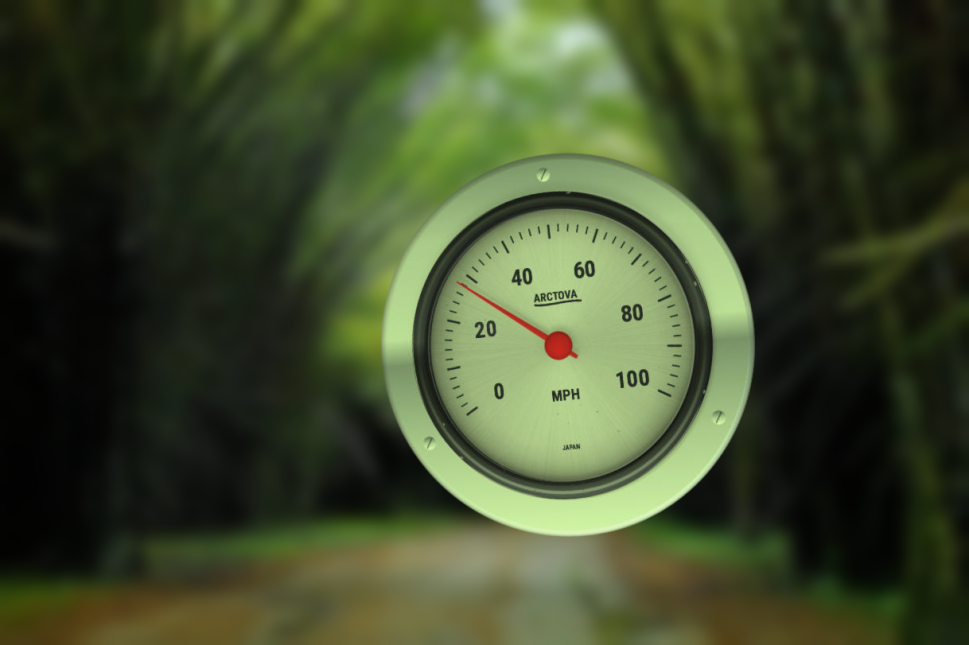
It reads 28; mph
